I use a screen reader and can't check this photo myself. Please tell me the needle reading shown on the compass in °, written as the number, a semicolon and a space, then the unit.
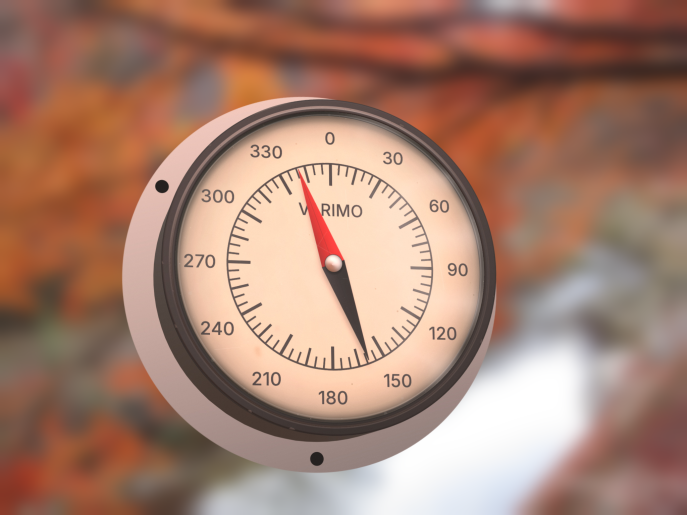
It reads 340; °
